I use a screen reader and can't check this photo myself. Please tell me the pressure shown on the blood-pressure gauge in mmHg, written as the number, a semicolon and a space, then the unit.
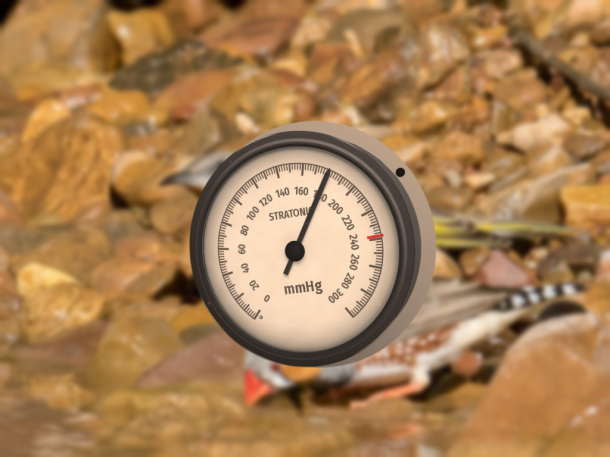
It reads 180; mmHg
